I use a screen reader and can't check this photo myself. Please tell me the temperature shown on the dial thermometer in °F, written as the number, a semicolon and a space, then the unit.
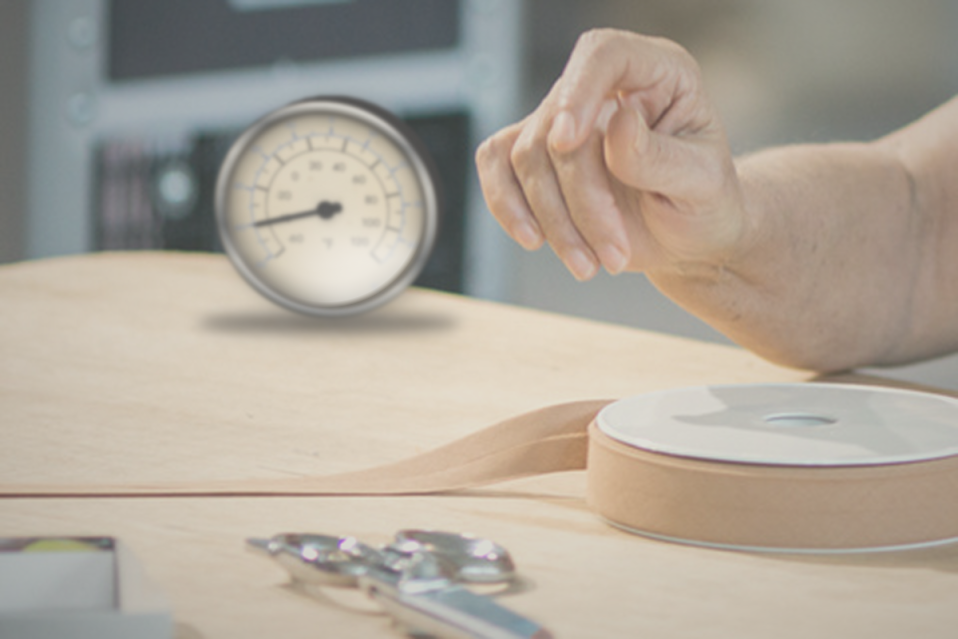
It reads -40; °F
